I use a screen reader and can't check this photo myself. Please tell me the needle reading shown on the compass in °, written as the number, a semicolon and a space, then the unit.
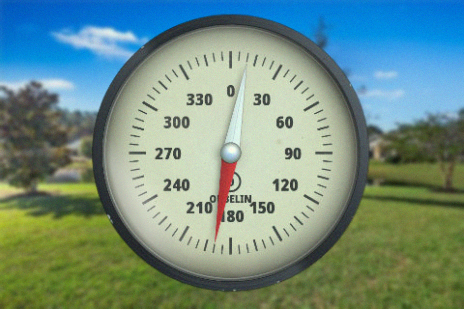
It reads 190; °
